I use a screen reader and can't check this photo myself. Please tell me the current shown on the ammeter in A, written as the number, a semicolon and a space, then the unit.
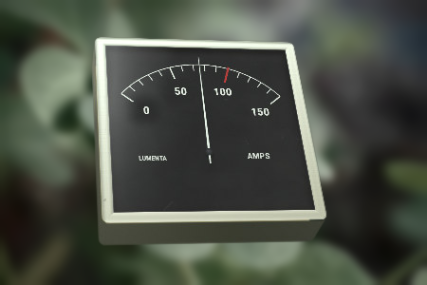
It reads 75; A
